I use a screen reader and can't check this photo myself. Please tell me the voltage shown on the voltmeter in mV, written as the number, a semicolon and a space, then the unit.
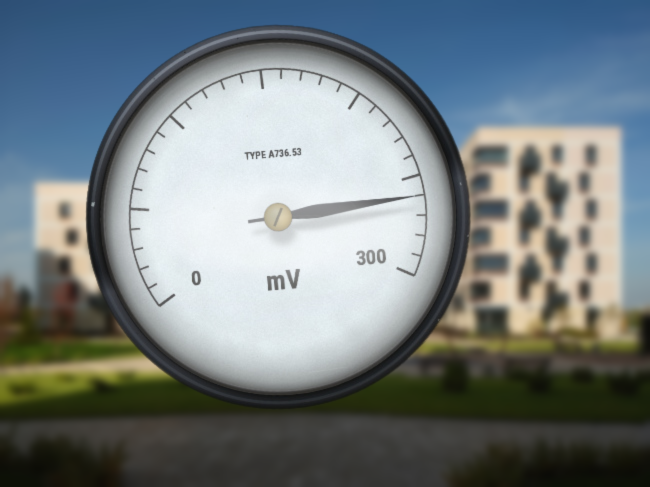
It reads 260; mV
